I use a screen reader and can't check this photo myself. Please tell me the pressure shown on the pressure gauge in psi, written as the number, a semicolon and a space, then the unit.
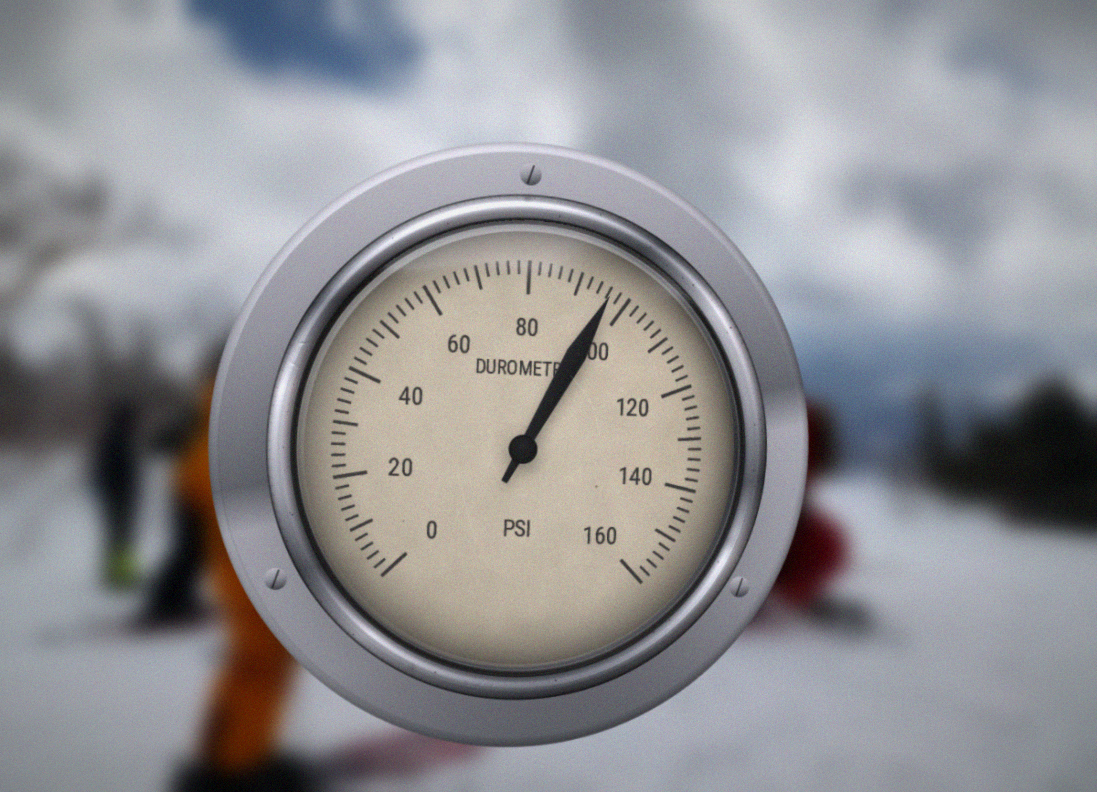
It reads 96; psi
